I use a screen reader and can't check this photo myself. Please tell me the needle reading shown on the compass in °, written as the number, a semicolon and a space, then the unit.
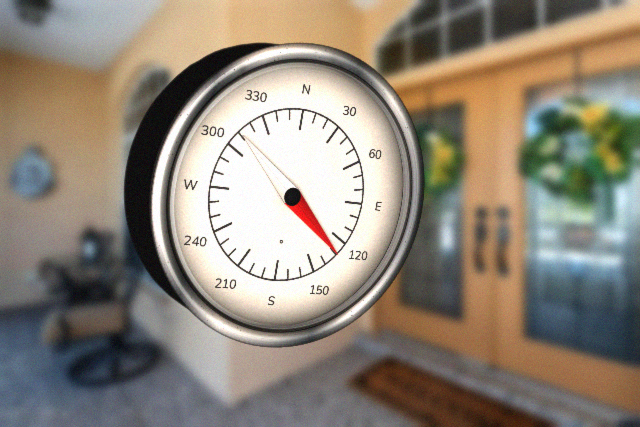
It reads 130; °
